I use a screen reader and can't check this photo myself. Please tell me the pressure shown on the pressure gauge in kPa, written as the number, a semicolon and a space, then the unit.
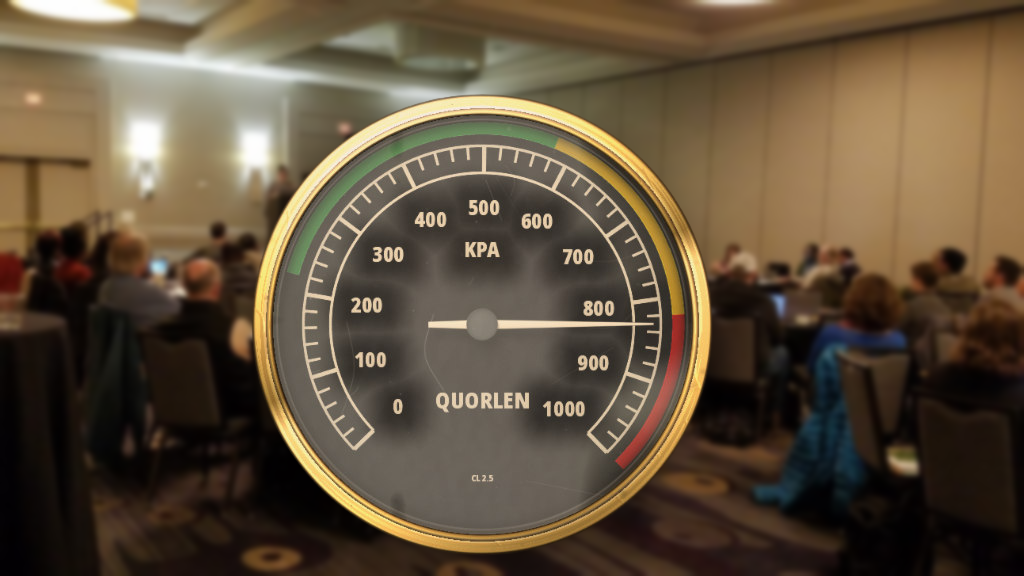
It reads 830; kPa
